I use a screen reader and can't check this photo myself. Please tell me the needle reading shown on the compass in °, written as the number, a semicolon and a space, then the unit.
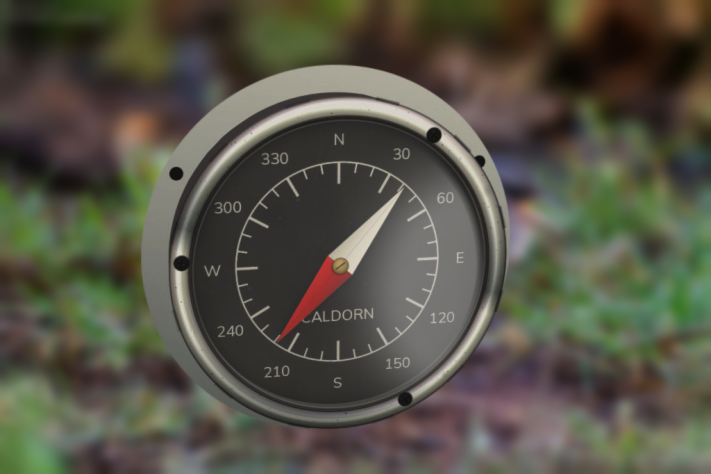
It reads 220; °
